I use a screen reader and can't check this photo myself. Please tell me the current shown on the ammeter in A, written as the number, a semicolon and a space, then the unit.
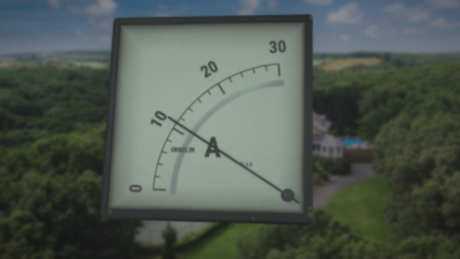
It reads 11; A
